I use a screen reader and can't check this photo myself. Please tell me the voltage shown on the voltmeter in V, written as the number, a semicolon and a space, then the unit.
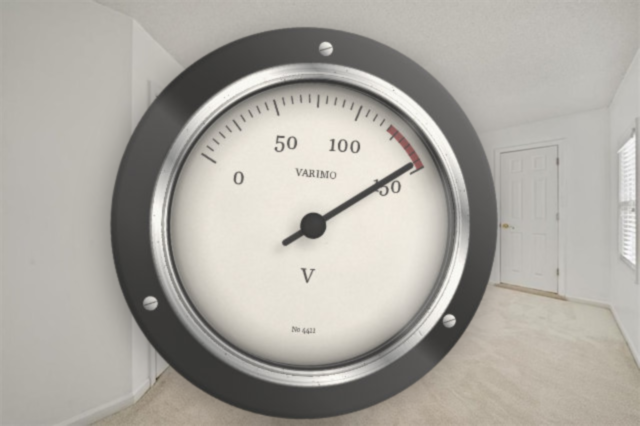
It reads 145; V
